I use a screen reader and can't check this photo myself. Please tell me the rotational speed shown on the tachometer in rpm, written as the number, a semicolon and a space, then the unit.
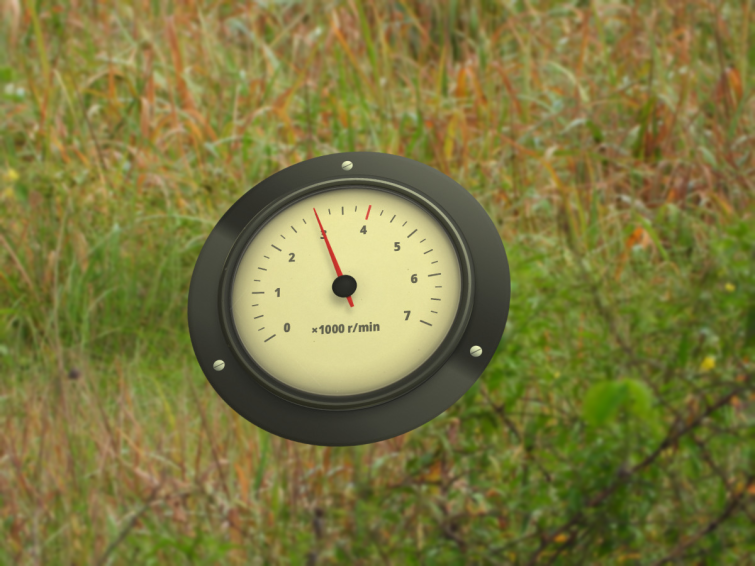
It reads 3000; rpm
